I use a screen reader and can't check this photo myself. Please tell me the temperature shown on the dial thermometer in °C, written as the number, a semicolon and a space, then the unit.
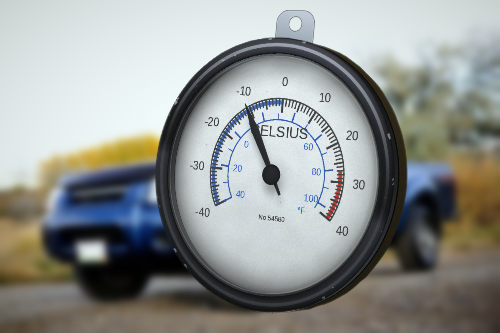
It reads -10; °C
